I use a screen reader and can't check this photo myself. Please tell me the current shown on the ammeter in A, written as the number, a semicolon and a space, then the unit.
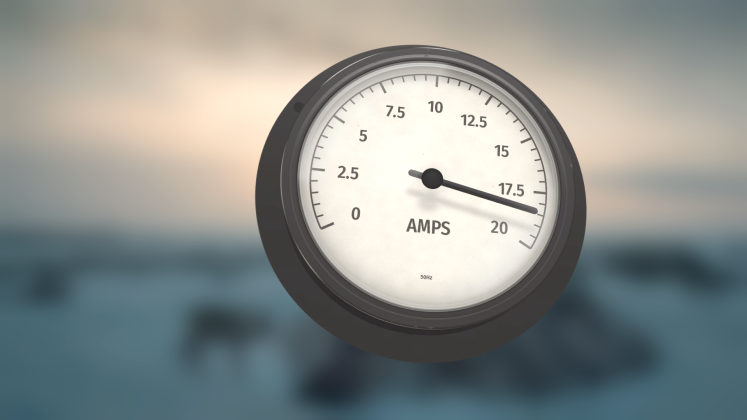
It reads 18.5; A
